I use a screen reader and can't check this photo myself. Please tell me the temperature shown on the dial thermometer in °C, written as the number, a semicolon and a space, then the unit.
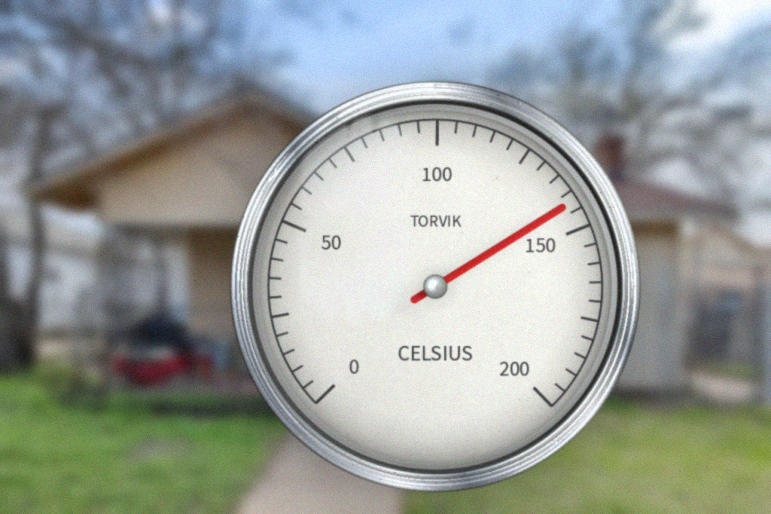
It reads 142.5; °C
